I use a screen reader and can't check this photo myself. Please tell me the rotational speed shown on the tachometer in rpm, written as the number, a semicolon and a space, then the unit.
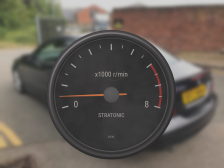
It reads 500; rpm
